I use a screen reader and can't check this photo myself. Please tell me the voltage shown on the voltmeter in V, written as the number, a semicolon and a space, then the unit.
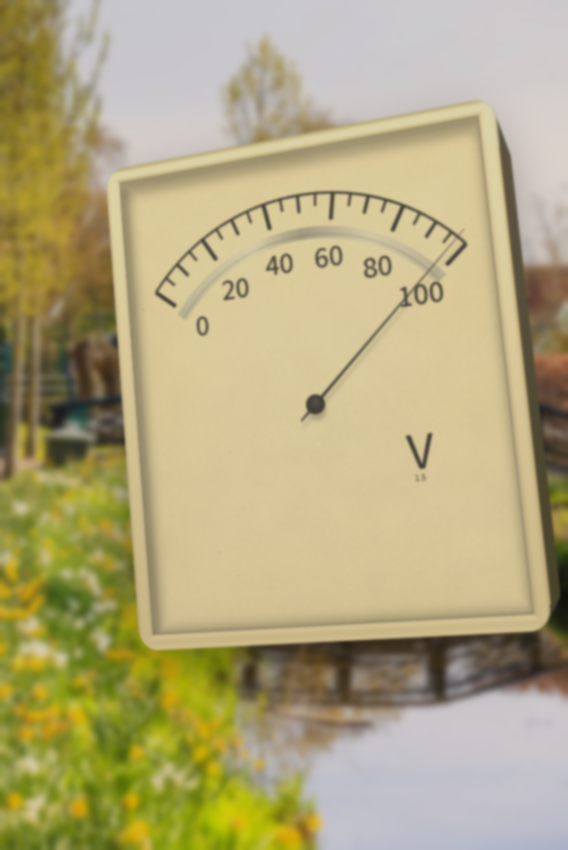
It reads 97.5; V
